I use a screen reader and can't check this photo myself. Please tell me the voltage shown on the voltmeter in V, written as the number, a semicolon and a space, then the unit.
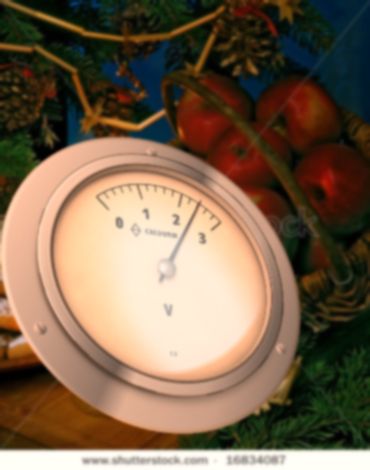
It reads 2.4; V
